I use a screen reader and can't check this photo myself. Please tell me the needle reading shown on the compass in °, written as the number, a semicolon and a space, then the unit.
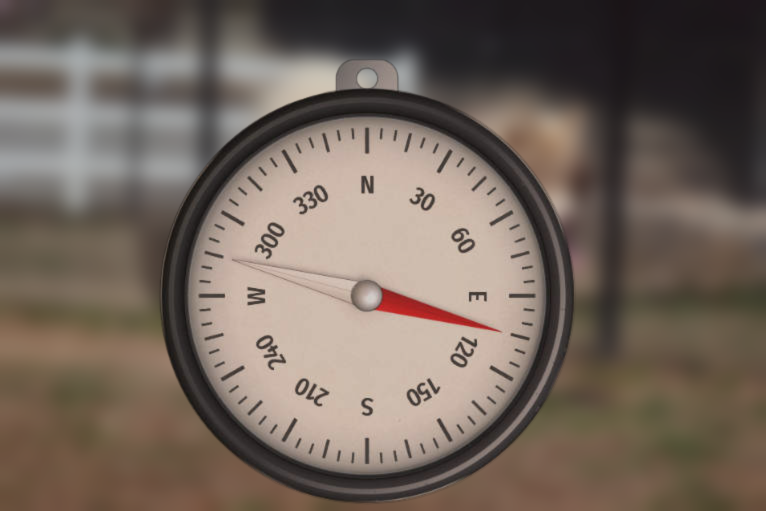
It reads 105; °
